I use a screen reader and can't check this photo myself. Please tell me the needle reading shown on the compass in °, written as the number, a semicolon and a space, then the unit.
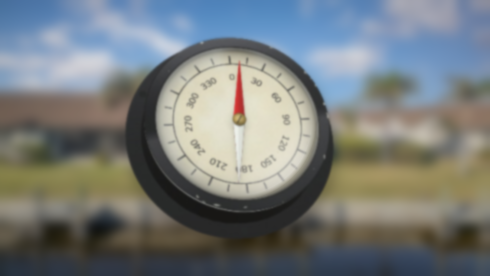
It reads 7.5; °
